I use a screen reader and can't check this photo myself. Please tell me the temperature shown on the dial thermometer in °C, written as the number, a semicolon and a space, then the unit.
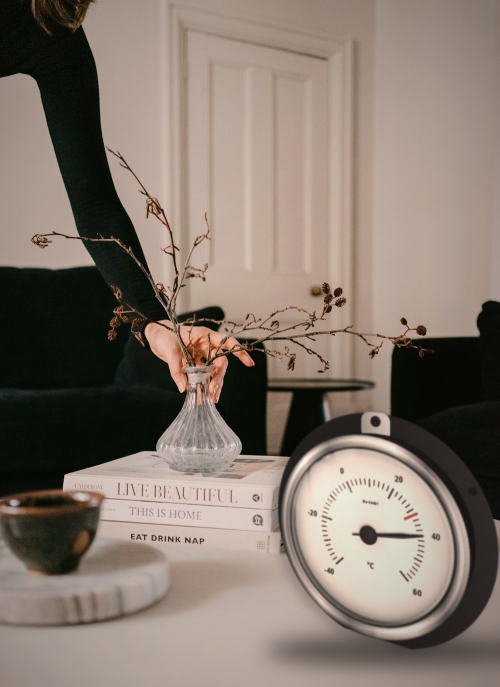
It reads 40; °C
